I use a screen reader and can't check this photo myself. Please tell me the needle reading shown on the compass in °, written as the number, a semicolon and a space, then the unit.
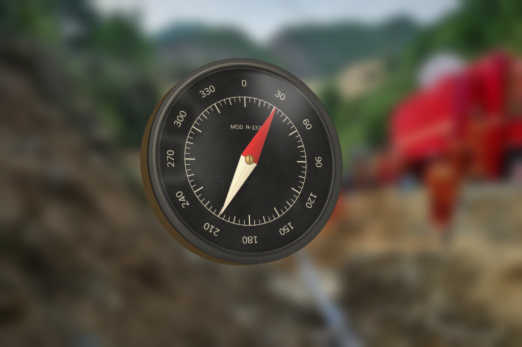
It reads 30; °
